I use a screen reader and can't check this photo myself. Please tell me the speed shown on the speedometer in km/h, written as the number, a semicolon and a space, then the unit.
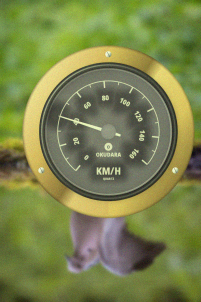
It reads 40; km/h
